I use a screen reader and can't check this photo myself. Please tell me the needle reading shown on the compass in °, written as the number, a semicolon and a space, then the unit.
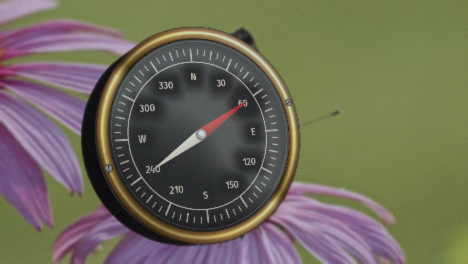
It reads 60; °
